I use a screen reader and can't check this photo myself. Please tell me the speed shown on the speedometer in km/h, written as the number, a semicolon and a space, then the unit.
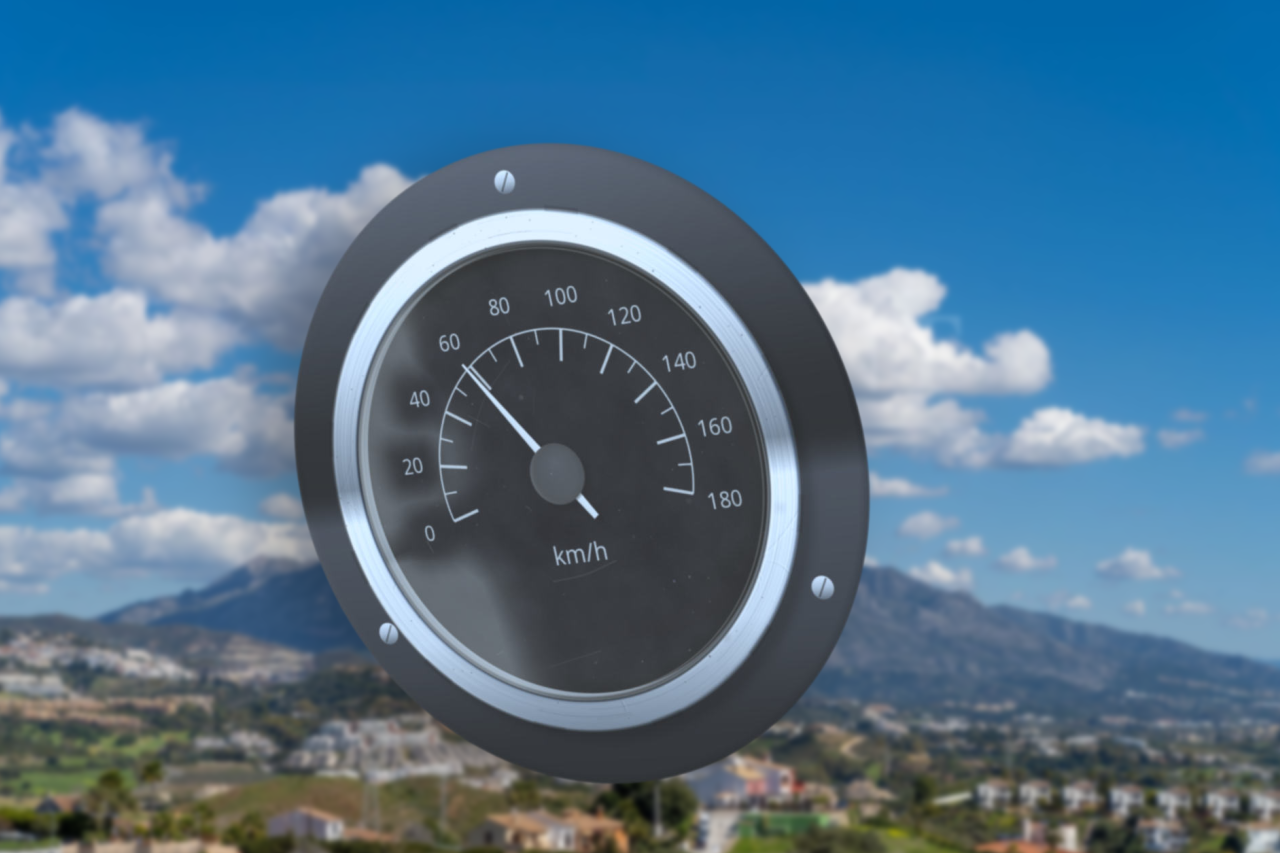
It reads 60; km/h
